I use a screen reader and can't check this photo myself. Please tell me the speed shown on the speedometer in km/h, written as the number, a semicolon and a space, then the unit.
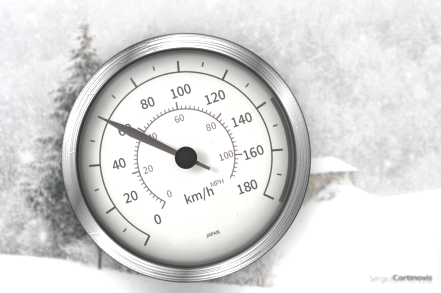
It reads 60; km/h
